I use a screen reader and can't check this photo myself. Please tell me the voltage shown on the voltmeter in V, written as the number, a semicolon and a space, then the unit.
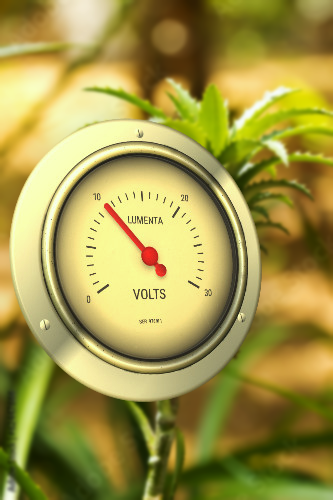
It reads 10; V
